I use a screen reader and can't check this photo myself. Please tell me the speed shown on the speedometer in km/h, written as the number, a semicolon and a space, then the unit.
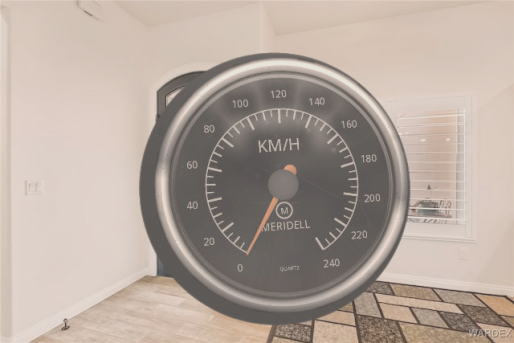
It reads 0; km/h
